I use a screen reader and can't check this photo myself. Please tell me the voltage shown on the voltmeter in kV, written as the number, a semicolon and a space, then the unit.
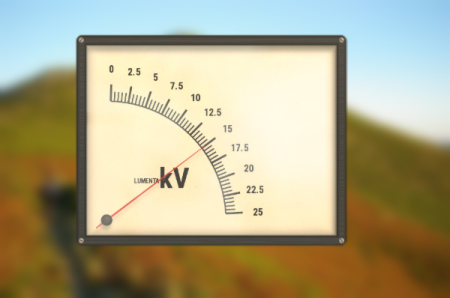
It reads 15; kV
